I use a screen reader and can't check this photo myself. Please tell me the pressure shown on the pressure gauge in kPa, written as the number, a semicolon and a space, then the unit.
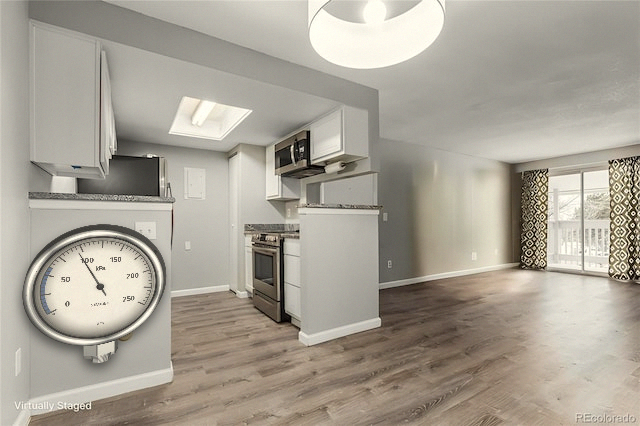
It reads 95; kPa
